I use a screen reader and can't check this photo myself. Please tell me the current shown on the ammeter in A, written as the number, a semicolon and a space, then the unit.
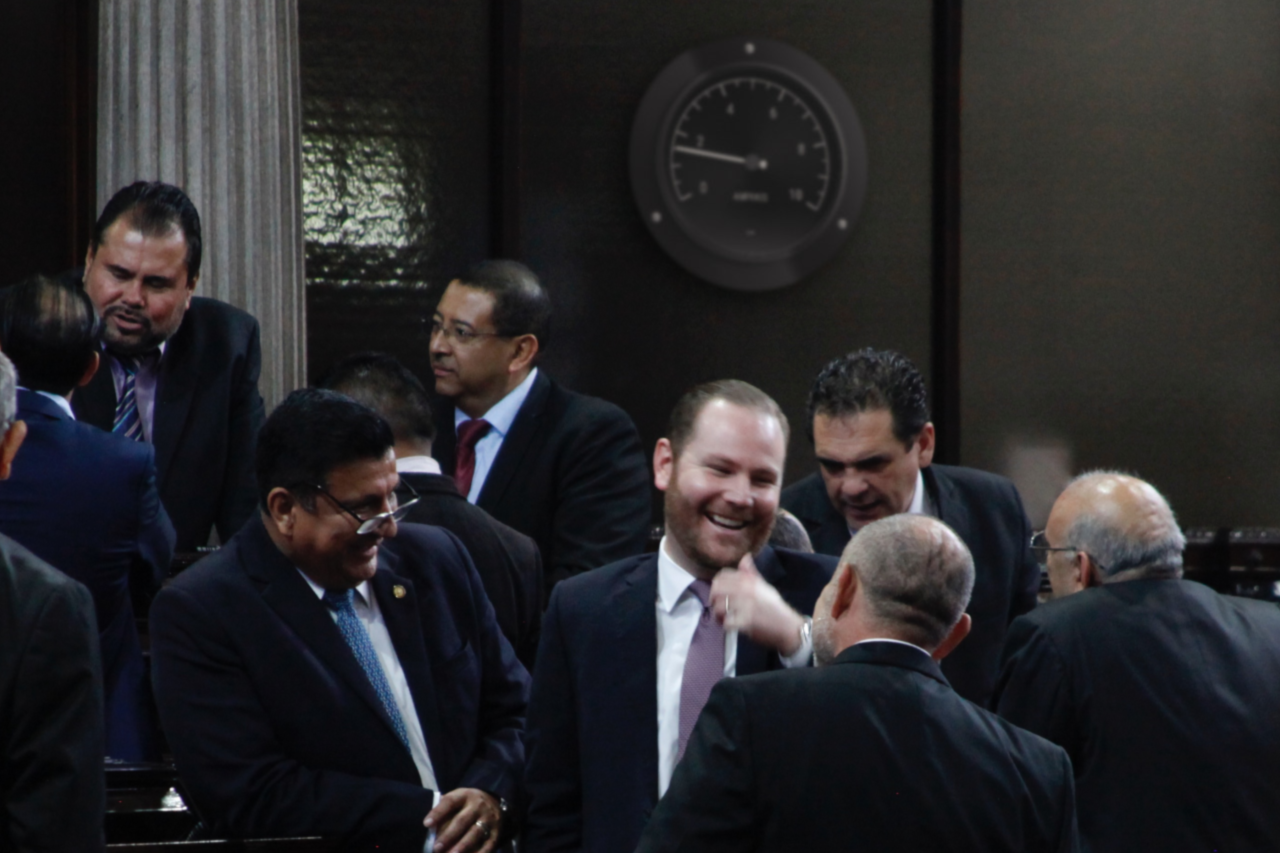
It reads 1.5; A
